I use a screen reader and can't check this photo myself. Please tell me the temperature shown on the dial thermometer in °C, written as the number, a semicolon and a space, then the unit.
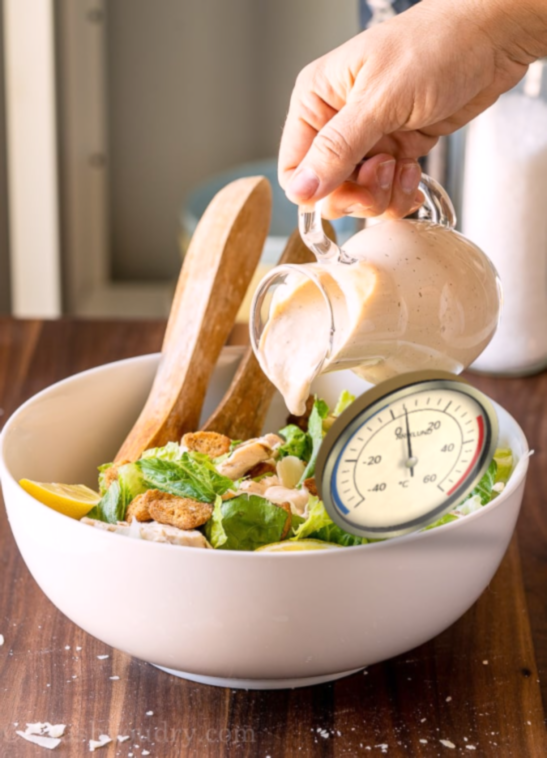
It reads 4; °C
